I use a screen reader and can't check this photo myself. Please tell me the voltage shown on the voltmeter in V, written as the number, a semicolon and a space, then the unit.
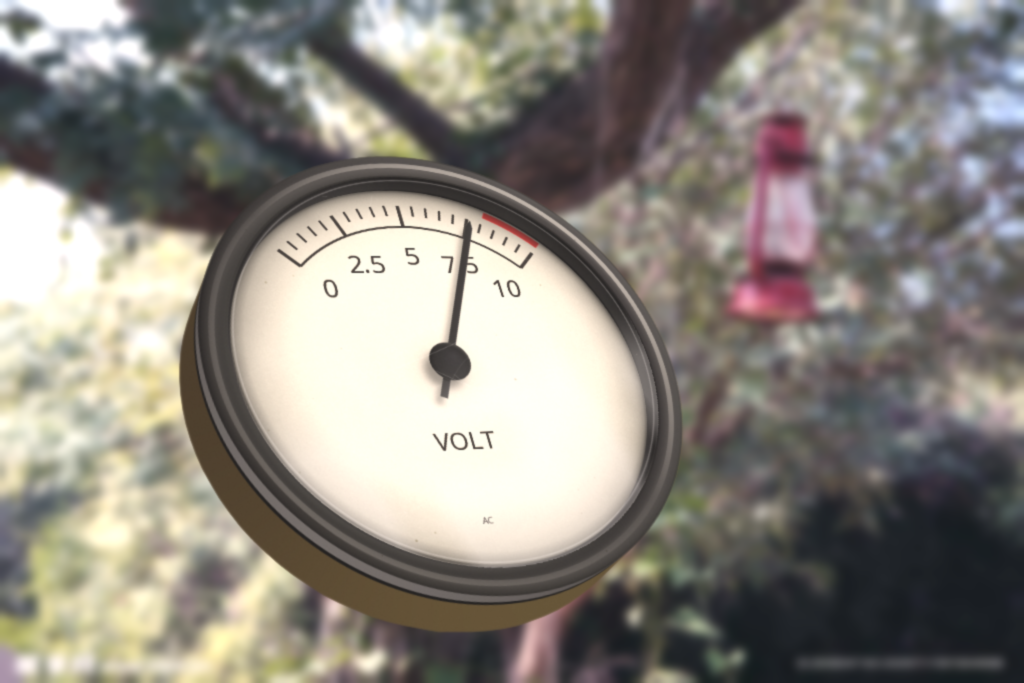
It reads 7.5; V
